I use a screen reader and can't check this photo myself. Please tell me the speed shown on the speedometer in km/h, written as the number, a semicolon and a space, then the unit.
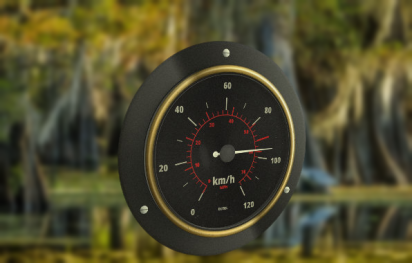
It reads 95; km/h
